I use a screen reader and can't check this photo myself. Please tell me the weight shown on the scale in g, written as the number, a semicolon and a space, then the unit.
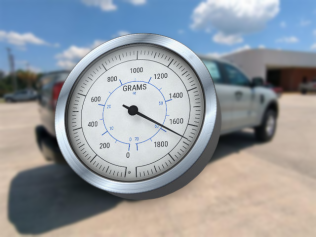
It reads 1680; g
